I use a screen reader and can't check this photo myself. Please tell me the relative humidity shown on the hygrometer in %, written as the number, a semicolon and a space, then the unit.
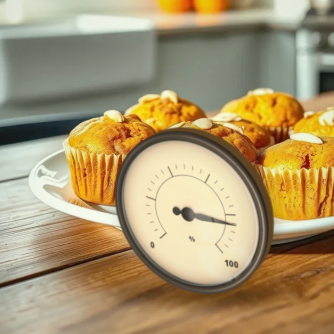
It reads 84; %
